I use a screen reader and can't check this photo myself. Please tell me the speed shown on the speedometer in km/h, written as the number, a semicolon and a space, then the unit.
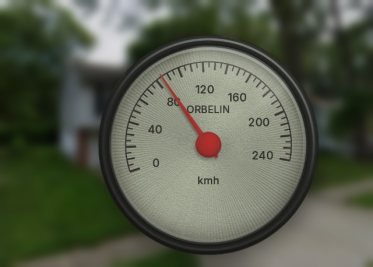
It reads 85; km/h
